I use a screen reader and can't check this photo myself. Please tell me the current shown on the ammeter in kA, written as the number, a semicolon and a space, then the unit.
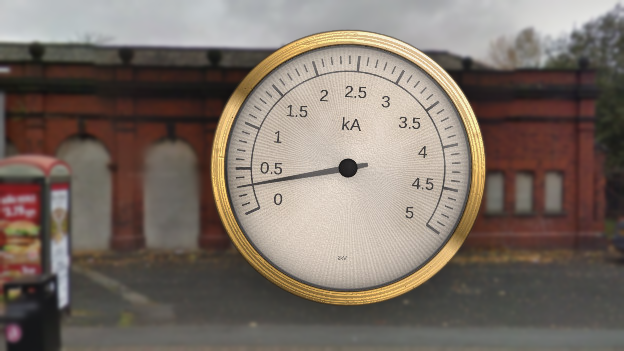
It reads 0.3; kA
